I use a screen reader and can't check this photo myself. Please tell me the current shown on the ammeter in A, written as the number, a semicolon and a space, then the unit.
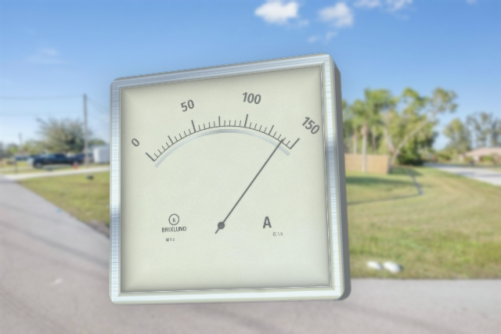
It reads 140; A
